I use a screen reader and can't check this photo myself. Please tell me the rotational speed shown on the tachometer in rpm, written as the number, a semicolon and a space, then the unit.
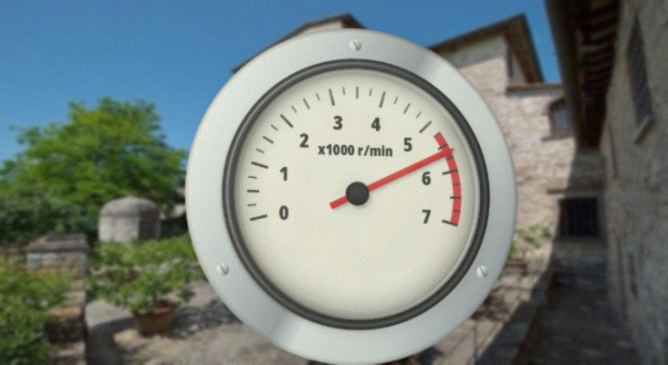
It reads 5625; rpm
